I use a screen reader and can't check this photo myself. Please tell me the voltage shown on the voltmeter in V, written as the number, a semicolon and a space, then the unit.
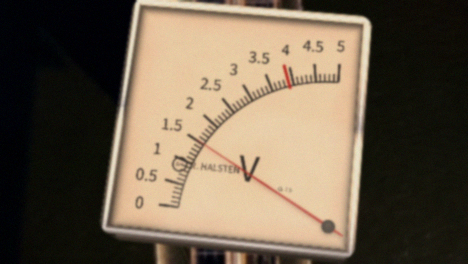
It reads 1.5; V
